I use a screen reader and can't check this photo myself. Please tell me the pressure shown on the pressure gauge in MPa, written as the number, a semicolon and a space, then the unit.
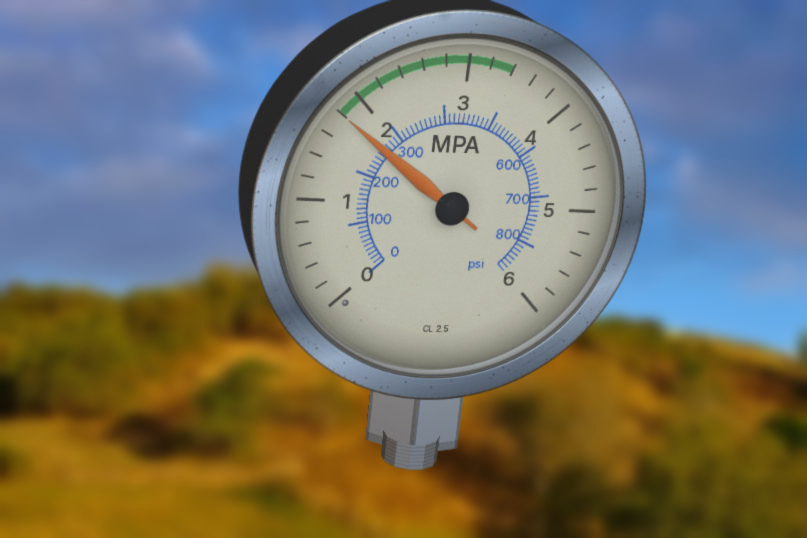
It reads 1.8; MPa
